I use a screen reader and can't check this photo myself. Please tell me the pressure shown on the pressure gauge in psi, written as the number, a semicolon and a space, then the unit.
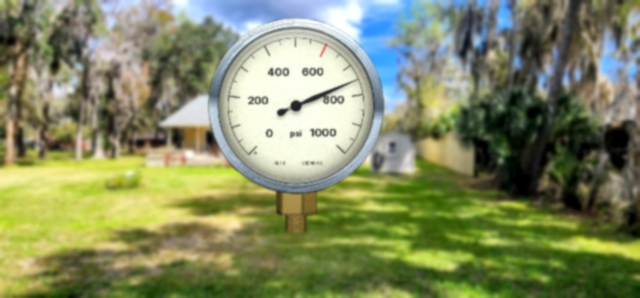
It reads 750; psi
